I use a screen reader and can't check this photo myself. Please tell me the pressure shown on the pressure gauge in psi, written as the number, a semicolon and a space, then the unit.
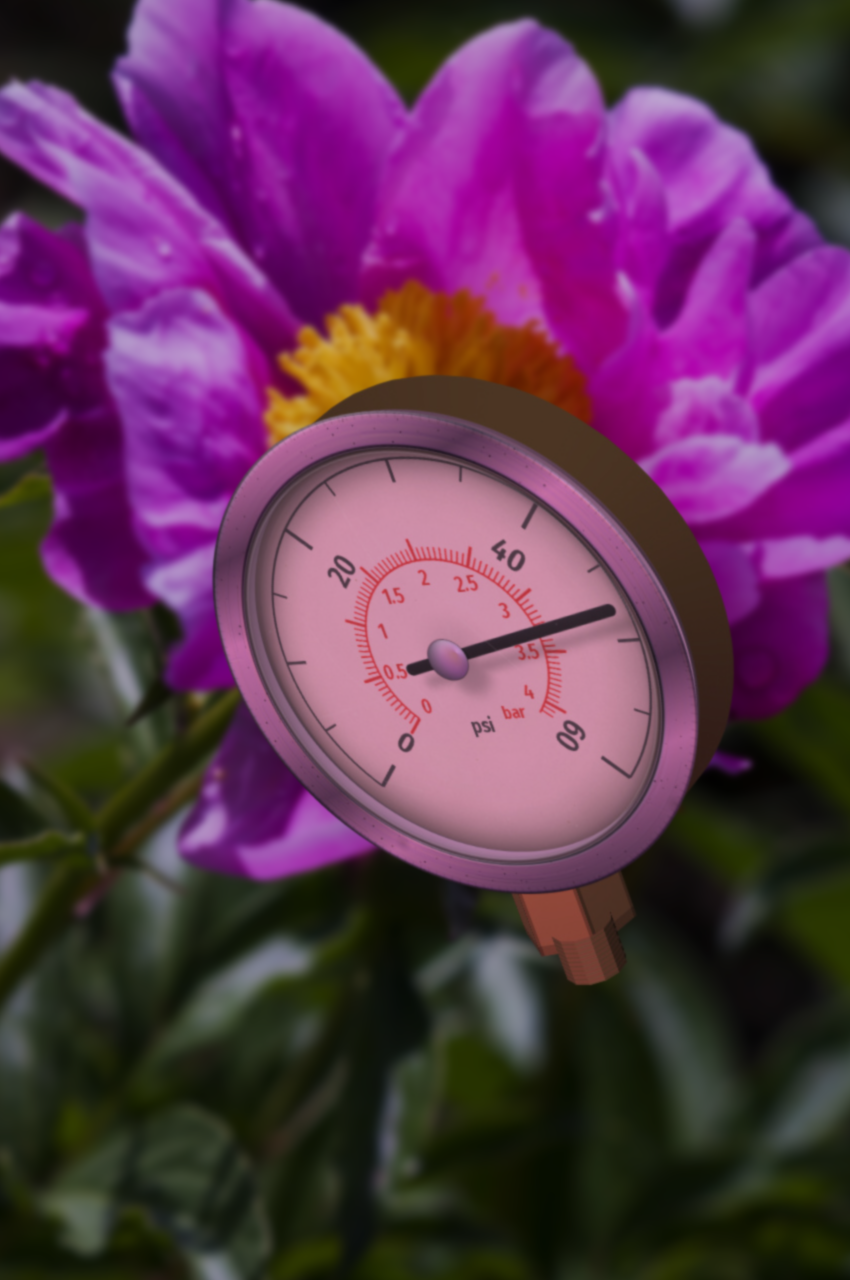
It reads 47.5; psi
